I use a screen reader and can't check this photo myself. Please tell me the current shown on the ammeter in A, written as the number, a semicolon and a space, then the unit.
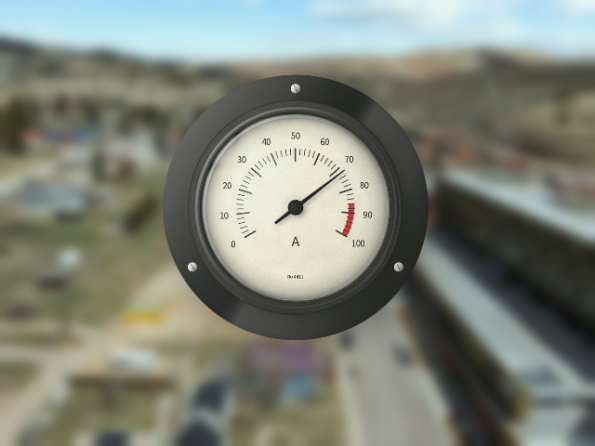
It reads 72; A
